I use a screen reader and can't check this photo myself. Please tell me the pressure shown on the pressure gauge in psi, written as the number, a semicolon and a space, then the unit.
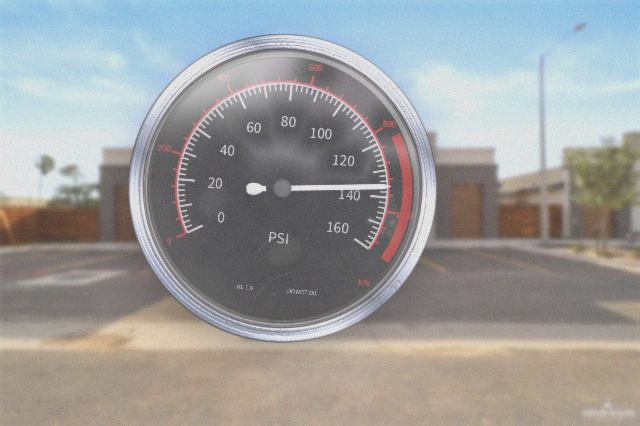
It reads 136; psi
